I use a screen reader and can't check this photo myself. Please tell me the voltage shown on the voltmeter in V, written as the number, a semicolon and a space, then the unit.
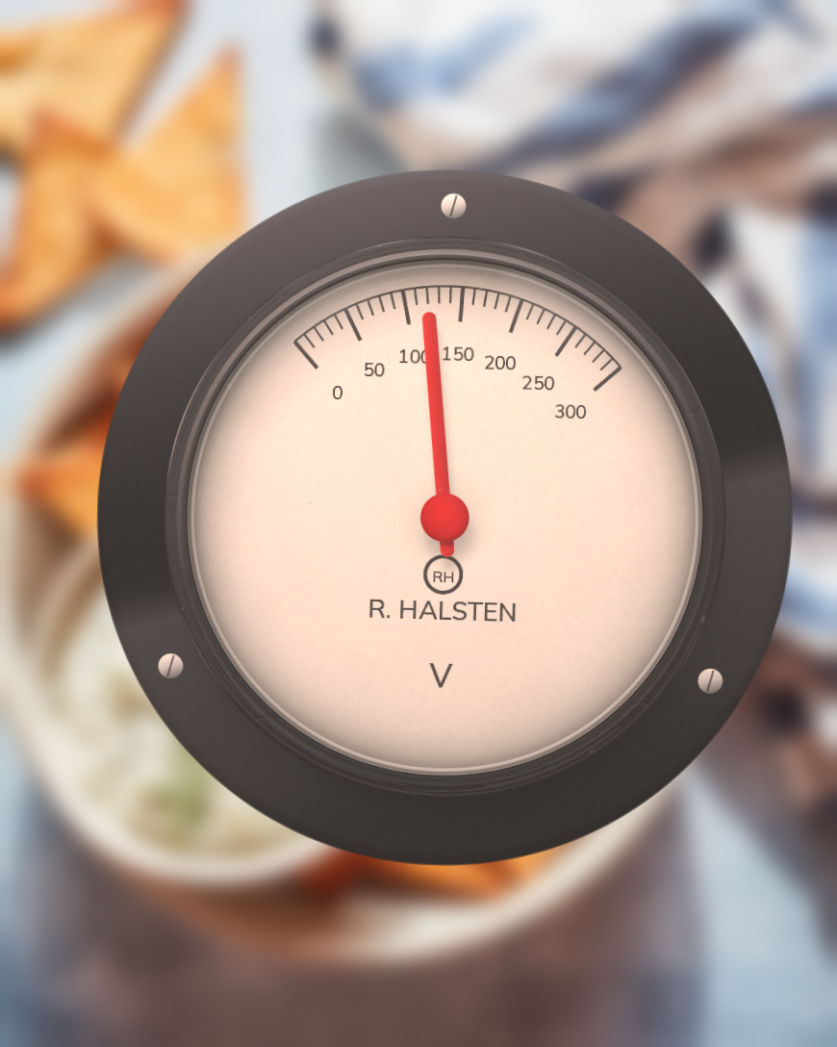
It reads 120; V
